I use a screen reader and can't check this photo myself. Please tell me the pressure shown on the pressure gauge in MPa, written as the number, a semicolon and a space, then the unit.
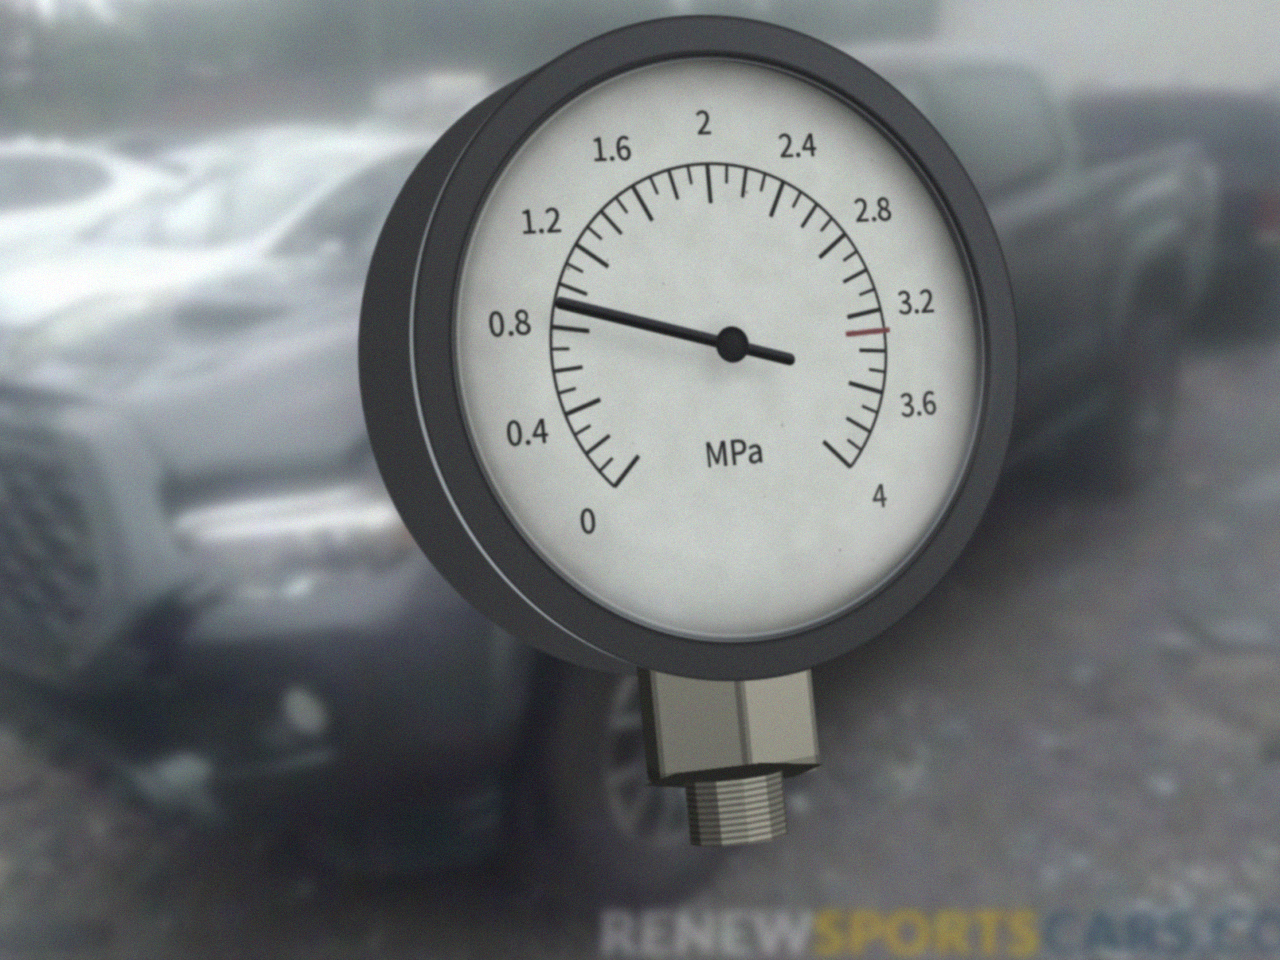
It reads 0.9; MPa
